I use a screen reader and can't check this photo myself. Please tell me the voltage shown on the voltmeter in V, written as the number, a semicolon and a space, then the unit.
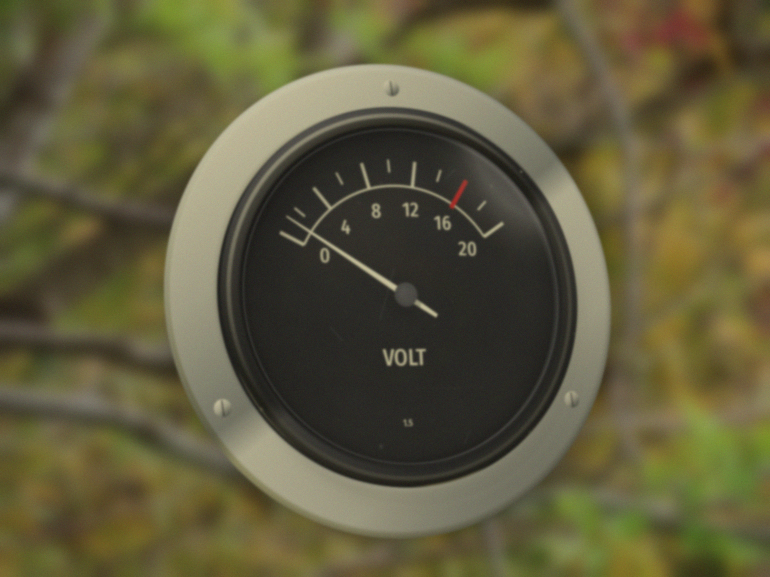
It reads 1; V
